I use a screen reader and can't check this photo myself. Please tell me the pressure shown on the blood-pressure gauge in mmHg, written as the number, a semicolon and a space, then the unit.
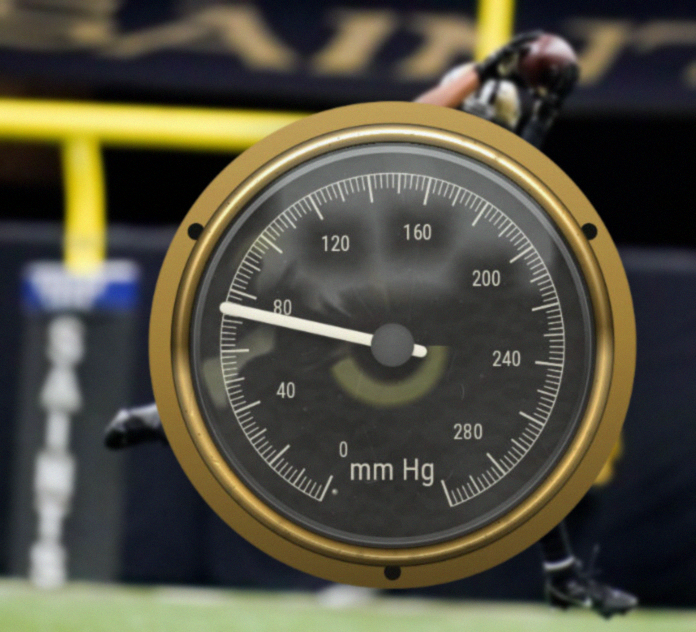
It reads 74; mmHg
